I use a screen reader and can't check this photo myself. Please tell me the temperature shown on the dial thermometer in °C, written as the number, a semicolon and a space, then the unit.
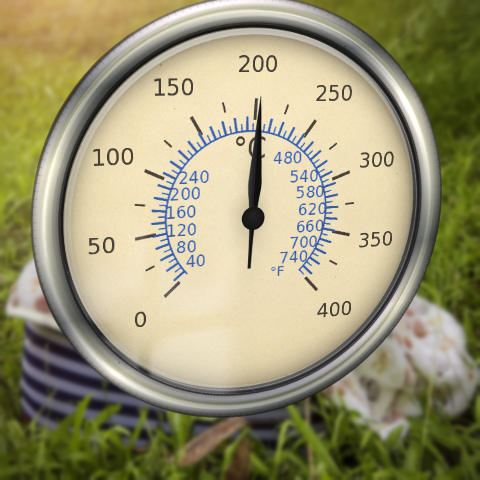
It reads 200; °C
